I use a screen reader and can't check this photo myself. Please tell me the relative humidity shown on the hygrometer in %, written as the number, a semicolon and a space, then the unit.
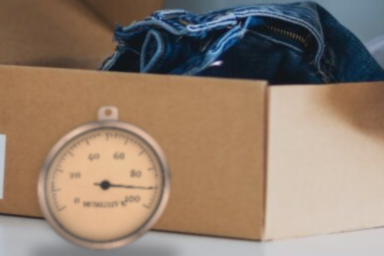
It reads 90; %
